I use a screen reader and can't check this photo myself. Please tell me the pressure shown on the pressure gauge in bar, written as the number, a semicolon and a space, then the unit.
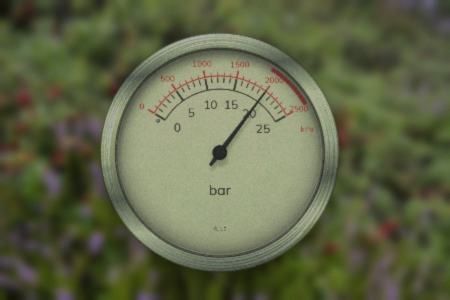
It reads 20; bar
